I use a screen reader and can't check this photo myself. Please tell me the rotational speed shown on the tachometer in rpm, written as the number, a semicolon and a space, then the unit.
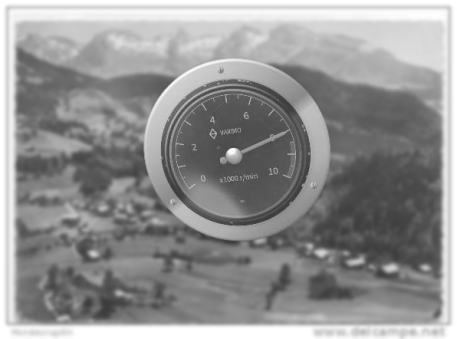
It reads 8000; rpm
